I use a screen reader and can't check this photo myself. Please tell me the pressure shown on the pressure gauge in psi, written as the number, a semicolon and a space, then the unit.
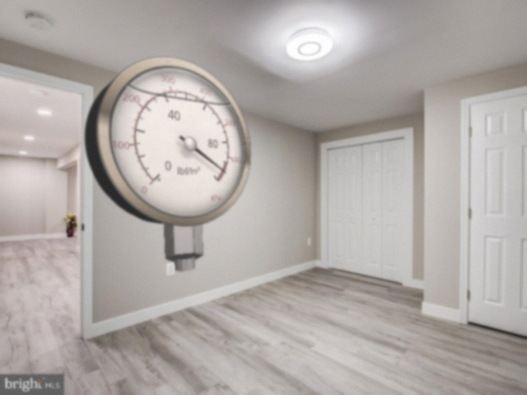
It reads 95; psi
